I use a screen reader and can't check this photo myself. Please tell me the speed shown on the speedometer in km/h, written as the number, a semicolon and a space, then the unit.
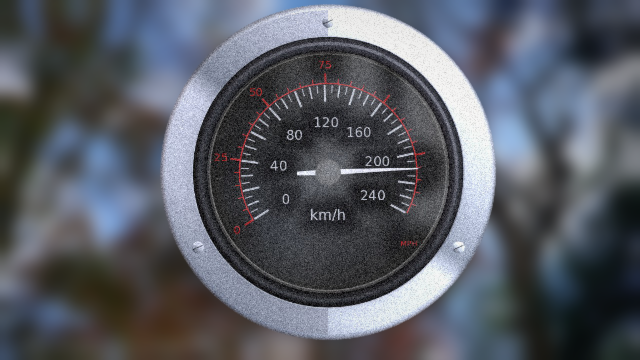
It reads 210; km/h
